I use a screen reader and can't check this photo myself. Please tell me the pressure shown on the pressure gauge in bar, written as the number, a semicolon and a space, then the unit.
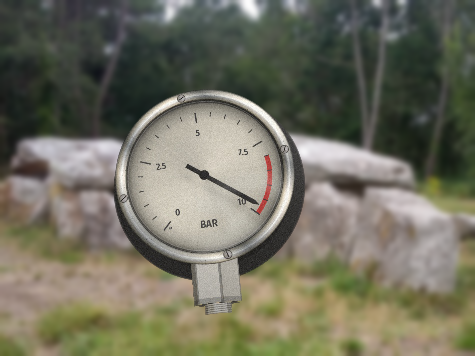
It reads 9.75; bar
